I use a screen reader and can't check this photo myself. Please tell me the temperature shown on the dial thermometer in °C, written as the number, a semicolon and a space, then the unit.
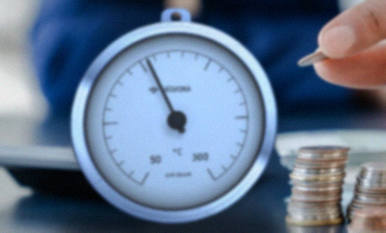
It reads 155; °C
